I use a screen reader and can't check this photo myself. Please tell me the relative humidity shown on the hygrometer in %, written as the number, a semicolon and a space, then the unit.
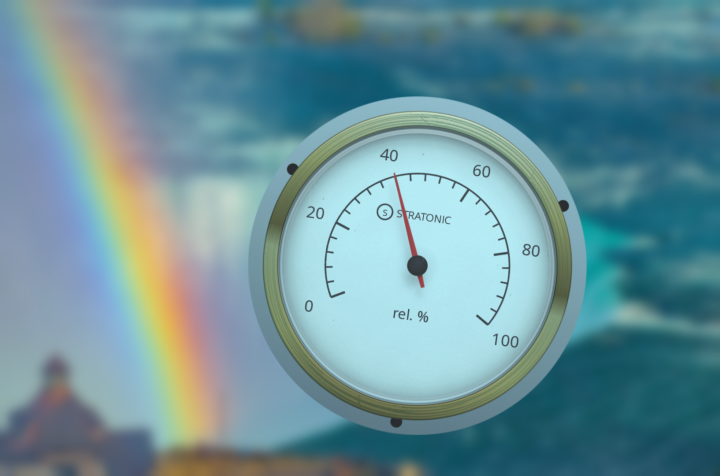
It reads 40; %
